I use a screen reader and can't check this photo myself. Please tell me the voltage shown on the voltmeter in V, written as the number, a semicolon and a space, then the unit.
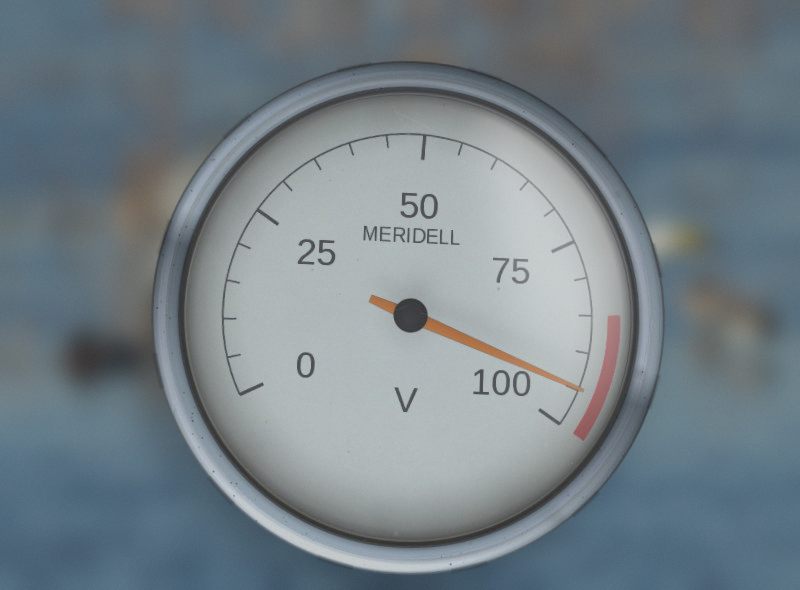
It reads 95; V
